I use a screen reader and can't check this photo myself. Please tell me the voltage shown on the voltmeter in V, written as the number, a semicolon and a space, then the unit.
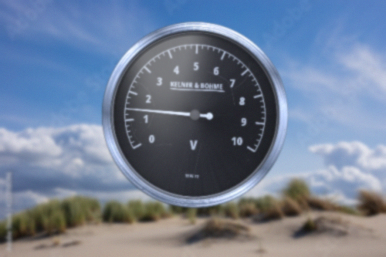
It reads 1.4; V
